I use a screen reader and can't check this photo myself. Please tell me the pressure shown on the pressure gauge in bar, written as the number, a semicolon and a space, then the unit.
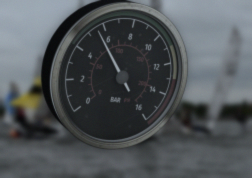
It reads 5.5; bar
